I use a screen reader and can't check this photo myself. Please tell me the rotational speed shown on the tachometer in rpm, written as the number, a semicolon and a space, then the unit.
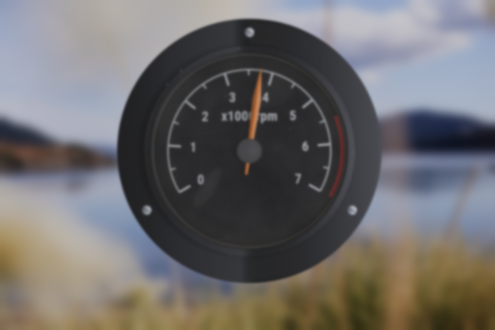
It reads 3750; rpm
